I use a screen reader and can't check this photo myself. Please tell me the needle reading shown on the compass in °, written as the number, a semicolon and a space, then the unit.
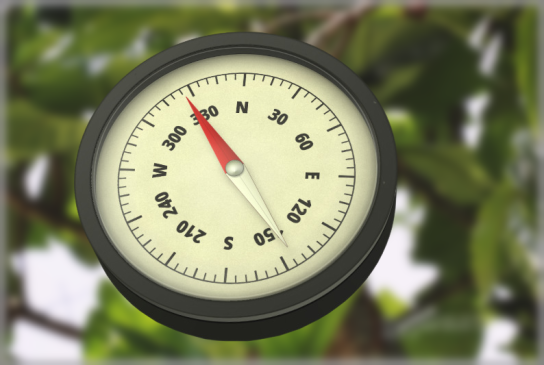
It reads 325; °
